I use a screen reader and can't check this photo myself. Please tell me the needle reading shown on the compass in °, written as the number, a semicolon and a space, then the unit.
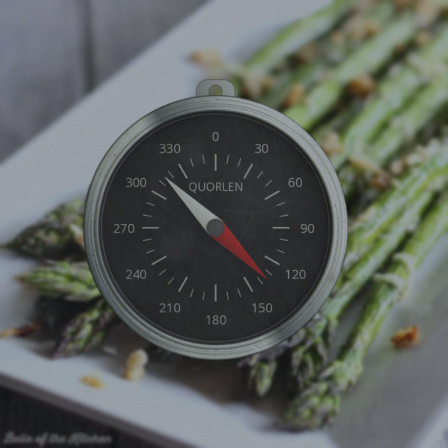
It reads 135; °
